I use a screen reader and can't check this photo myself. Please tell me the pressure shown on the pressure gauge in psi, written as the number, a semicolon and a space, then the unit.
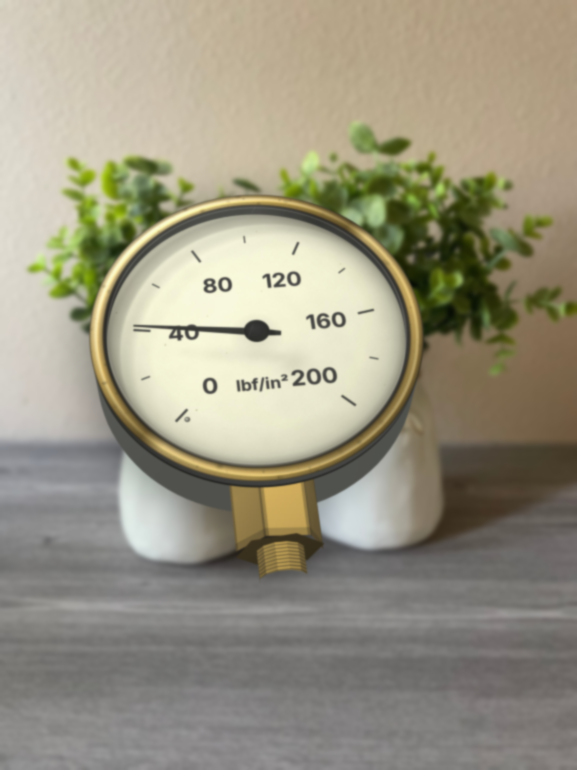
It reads 40; psi
